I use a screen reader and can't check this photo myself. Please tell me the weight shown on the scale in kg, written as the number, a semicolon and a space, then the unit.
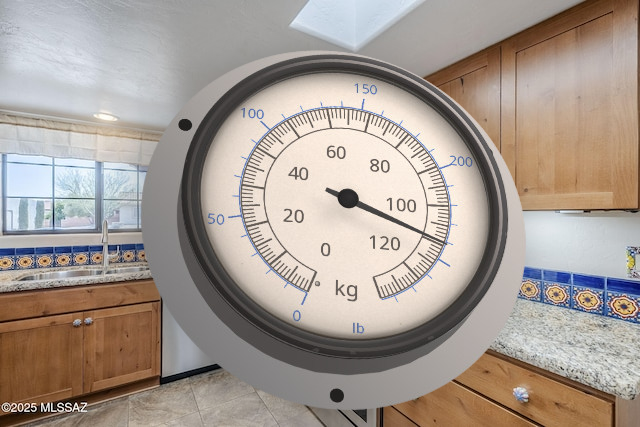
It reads 110; kg
